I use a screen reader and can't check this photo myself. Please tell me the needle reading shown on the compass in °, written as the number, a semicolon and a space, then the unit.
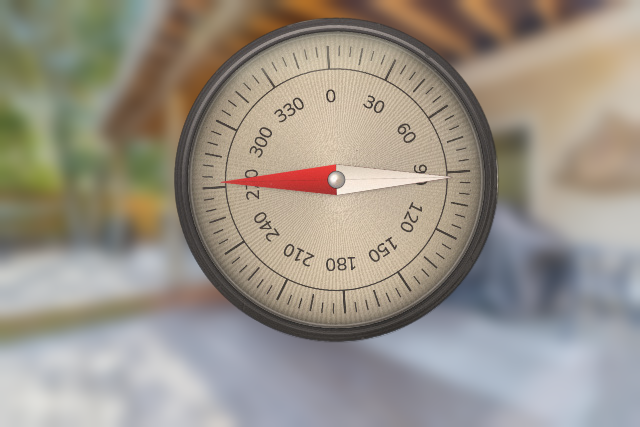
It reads 272.5; °
